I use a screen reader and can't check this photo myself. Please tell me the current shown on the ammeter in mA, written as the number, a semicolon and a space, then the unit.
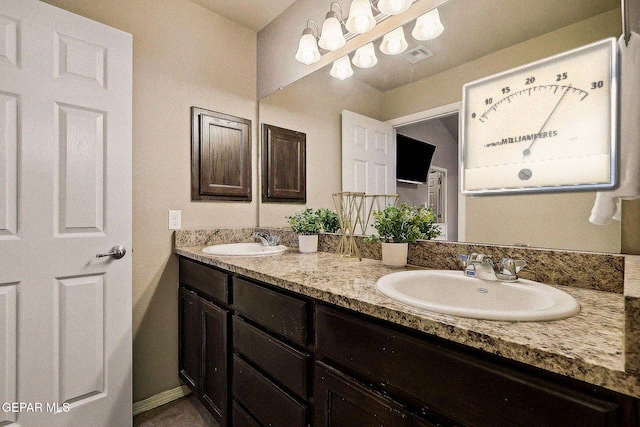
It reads 27; mA
